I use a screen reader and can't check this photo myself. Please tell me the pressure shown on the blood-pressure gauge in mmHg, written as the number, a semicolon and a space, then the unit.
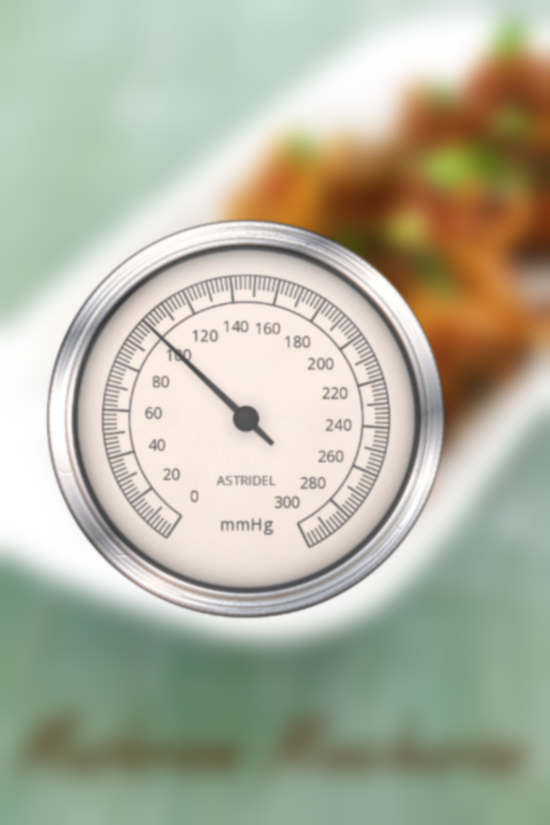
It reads 100; mmHg
